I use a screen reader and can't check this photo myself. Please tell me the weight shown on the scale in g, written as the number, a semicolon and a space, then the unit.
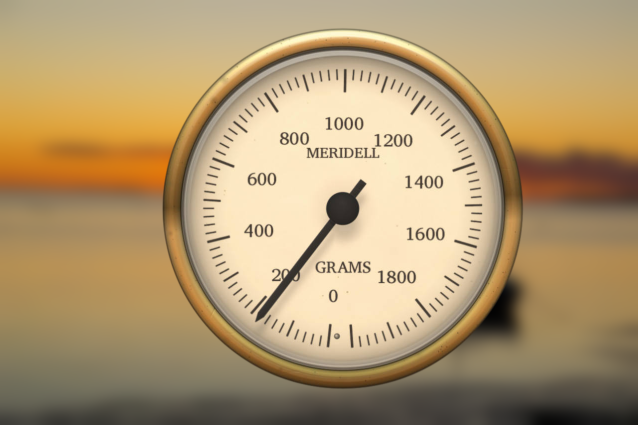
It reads 180; g
